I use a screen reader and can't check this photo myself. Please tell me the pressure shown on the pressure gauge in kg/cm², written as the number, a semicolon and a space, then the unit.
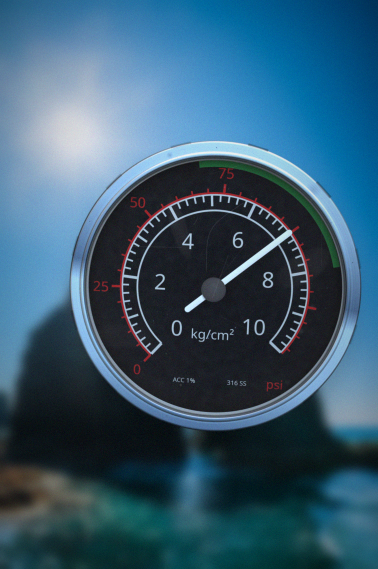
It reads 7; kg/cm²
